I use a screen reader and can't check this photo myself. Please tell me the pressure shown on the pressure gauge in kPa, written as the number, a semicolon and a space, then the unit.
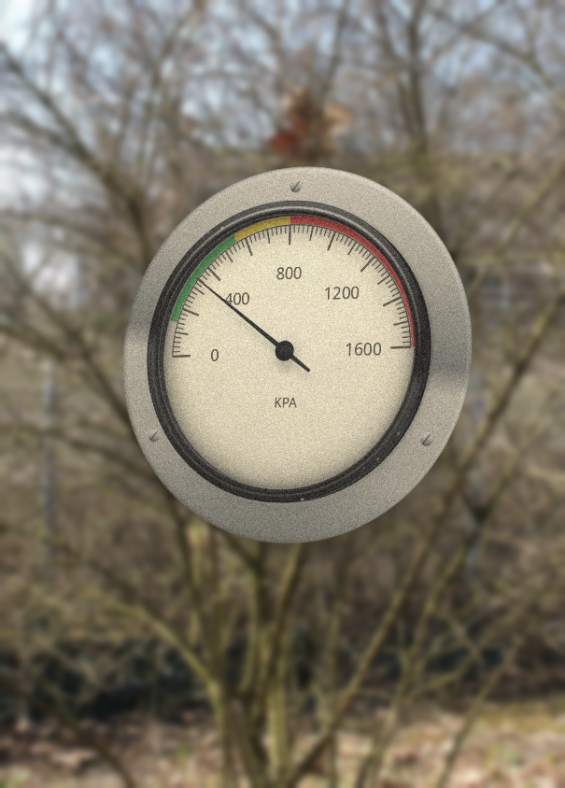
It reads 340; kPa
